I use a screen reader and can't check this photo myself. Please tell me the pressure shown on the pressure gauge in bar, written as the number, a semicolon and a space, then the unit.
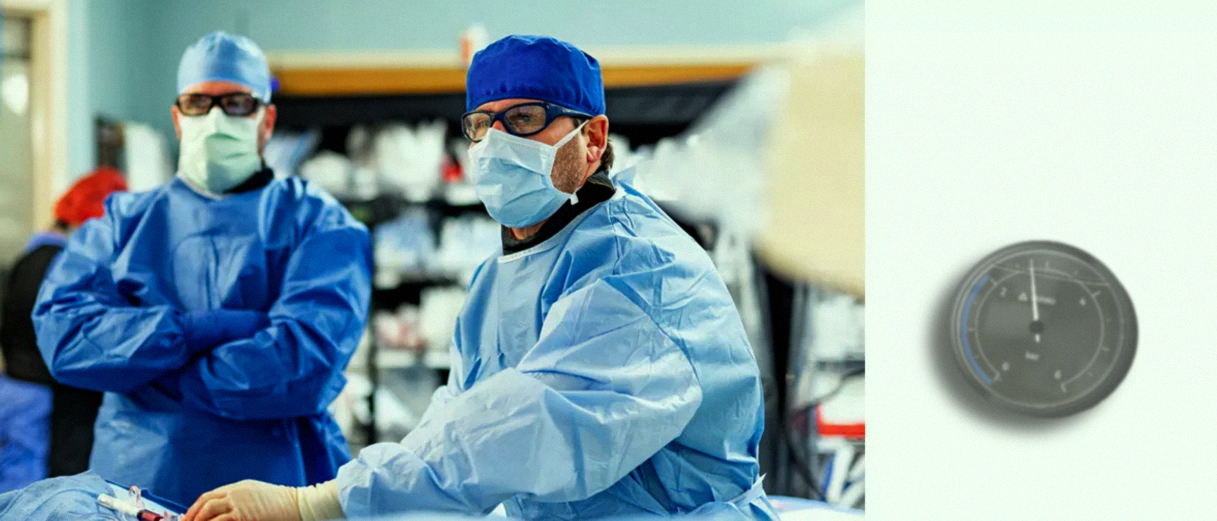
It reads 2.75; bar
